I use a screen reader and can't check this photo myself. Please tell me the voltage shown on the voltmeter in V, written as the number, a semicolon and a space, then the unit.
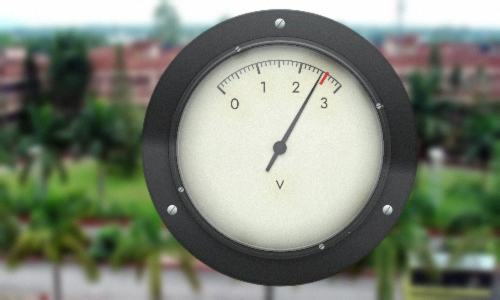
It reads 2.5; V
